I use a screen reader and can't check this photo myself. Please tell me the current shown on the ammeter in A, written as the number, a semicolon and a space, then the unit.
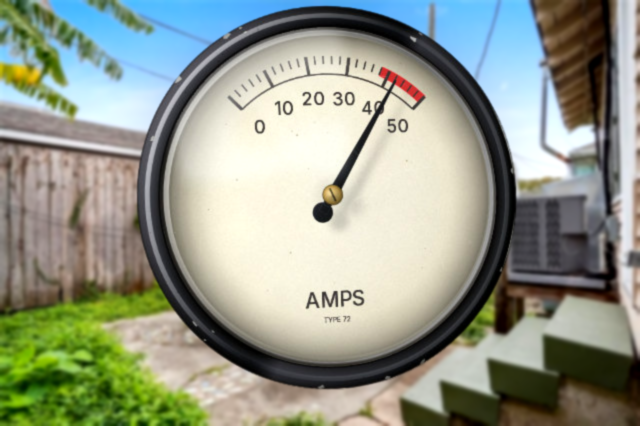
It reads 42; A
